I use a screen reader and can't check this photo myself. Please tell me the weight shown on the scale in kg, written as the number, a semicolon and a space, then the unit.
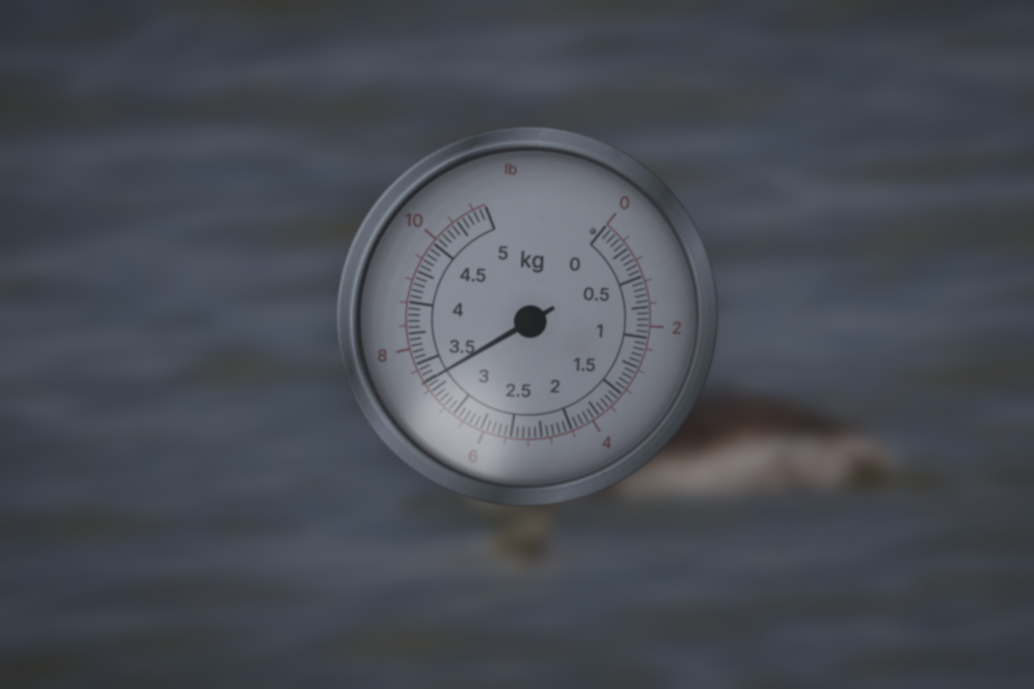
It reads 3.35; kg
